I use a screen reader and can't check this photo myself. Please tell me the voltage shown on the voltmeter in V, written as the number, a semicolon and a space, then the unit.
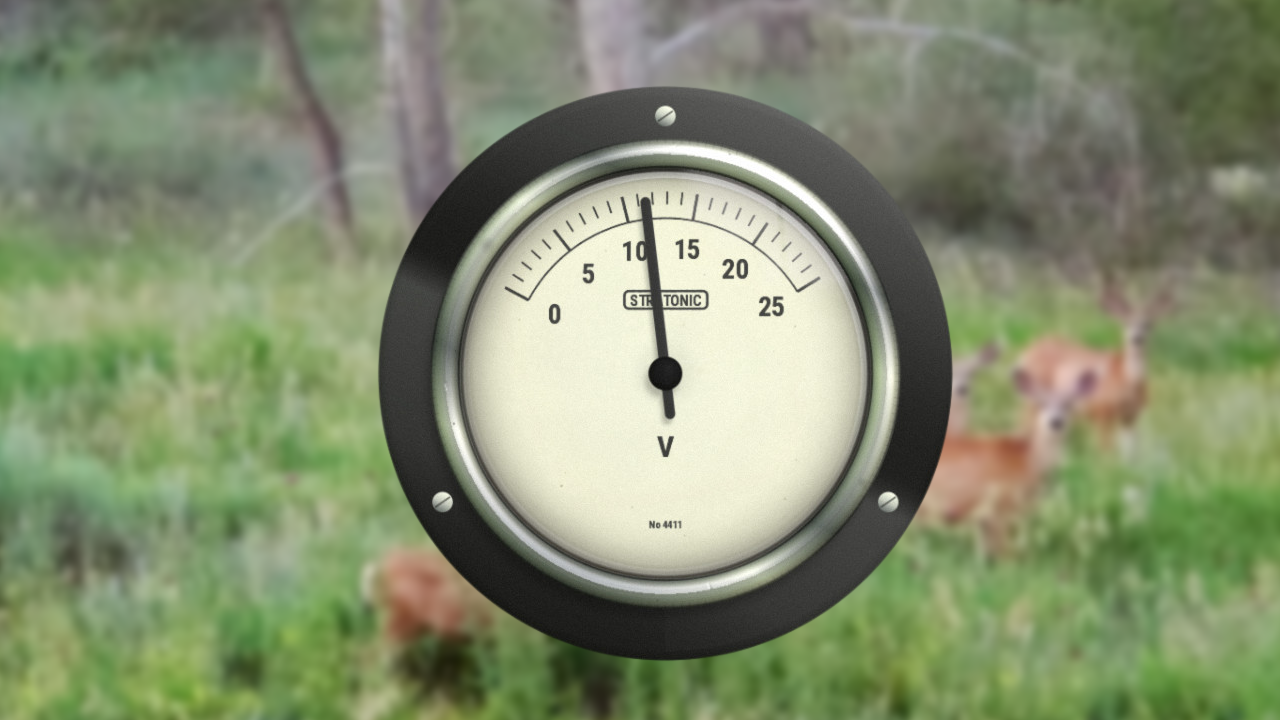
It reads 11.5; V
